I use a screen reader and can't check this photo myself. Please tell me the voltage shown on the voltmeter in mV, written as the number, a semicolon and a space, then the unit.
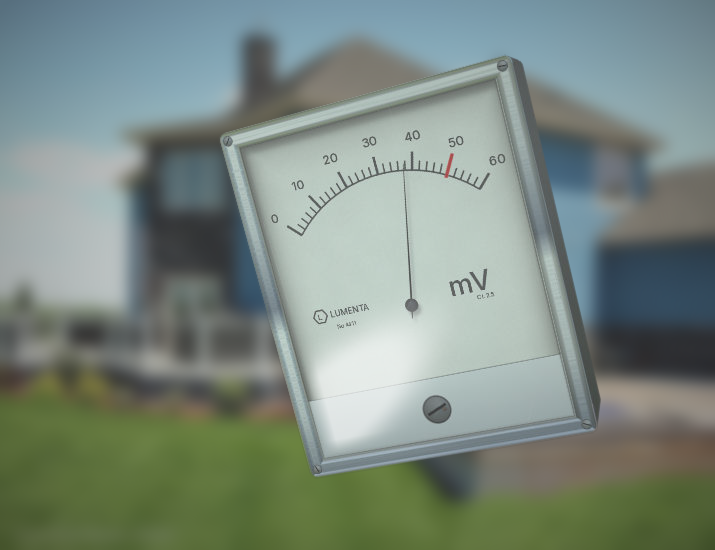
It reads 38; mV
